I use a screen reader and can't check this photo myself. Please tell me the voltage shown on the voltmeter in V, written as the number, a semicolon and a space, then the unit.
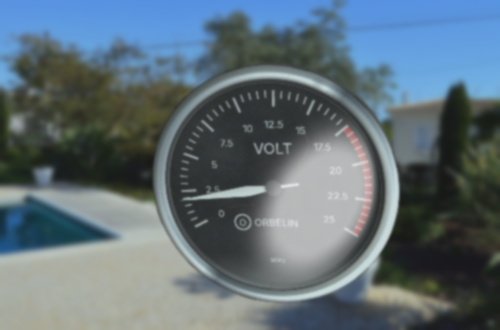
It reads 2; V
